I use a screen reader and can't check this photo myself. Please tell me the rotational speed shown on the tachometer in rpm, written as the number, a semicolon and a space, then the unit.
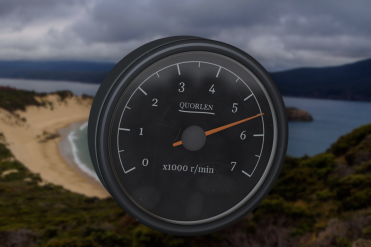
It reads 5500; rpm
